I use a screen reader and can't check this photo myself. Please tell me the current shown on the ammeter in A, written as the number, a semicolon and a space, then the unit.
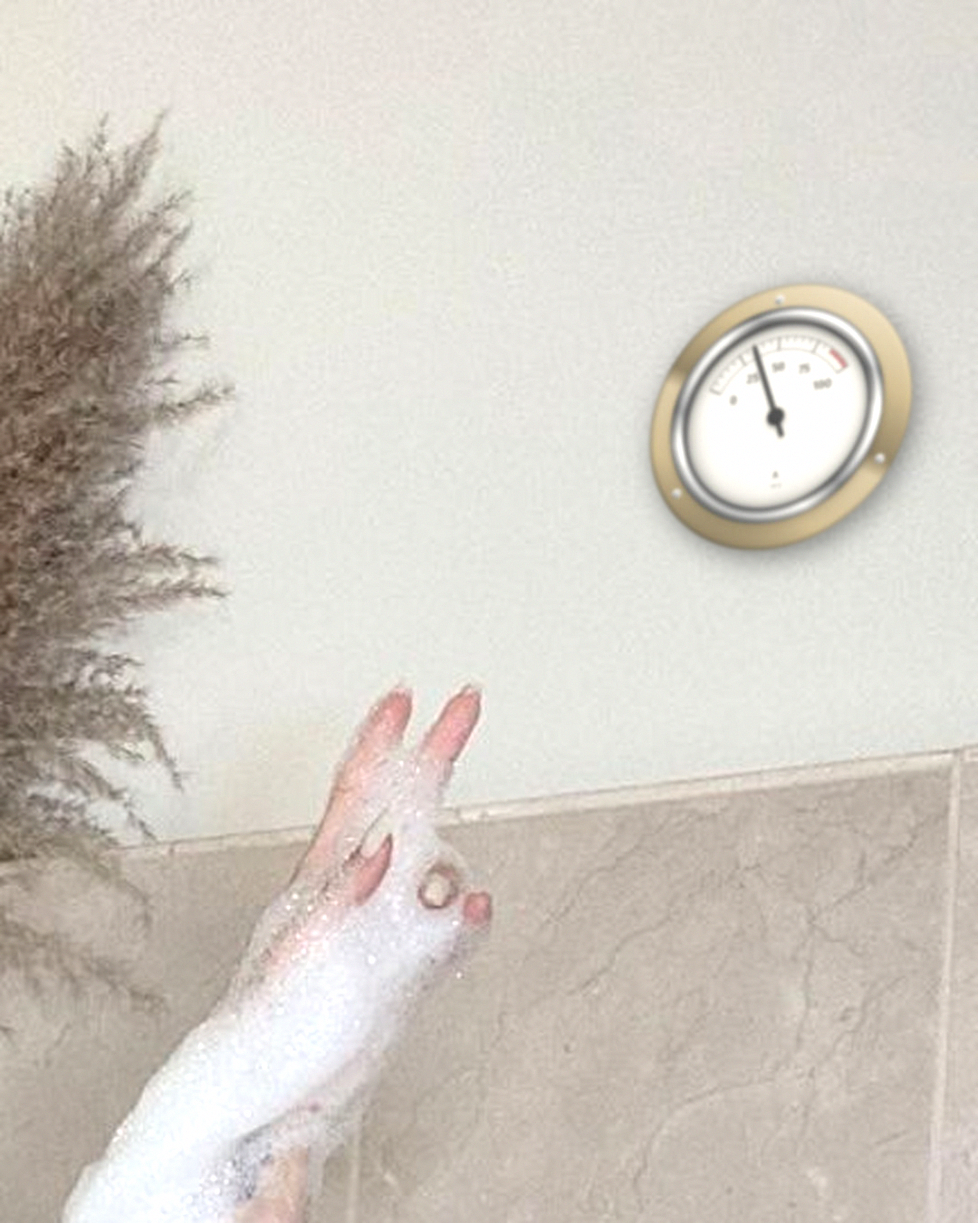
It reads 35; A
